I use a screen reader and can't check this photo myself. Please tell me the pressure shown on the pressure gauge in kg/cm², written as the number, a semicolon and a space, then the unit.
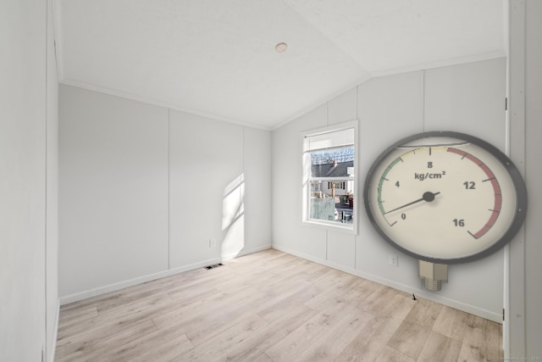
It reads 1; kg/cm²
